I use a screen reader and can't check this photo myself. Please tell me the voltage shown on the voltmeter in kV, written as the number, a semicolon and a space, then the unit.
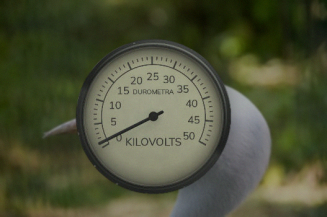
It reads 1; kV
